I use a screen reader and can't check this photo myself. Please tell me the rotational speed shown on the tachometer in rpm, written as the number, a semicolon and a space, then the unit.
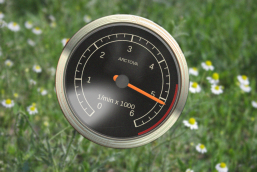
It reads 5100; rpm
